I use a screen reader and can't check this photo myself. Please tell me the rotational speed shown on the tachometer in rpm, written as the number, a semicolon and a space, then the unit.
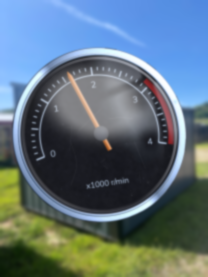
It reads 1600; rpm
